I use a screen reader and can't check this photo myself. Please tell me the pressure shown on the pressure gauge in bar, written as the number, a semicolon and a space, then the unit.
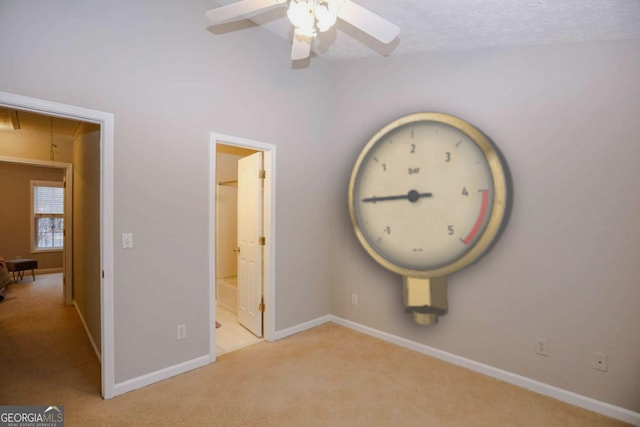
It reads 0; bar
